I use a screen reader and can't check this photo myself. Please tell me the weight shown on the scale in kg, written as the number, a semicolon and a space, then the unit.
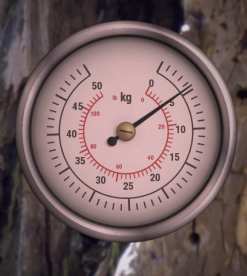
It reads 4.5; kg
